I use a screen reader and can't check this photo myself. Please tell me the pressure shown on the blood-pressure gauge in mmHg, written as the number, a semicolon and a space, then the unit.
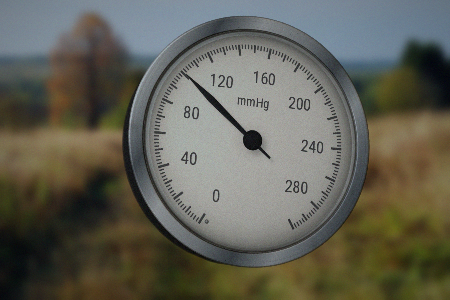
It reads 100; mmHg
